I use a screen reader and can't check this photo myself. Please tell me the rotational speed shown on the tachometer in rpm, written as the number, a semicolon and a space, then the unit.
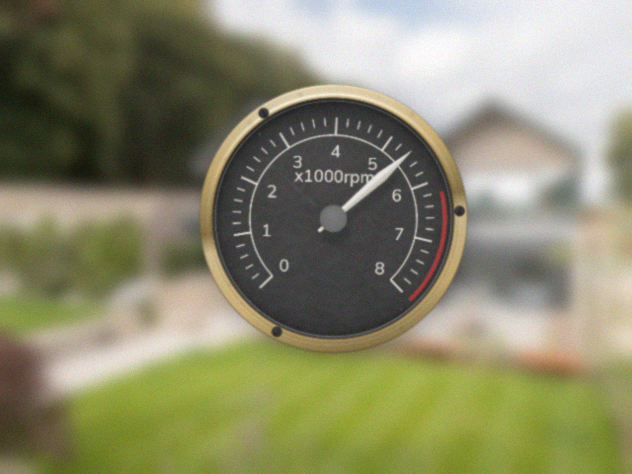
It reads 5400; rpm
